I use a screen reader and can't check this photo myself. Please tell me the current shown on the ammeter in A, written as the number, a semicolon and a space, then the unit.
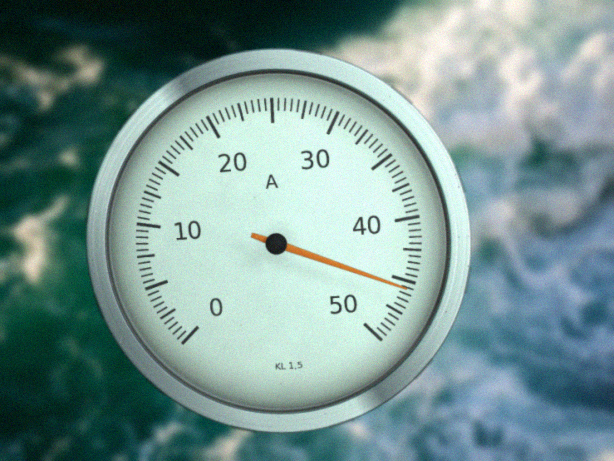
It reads 45.5; A
